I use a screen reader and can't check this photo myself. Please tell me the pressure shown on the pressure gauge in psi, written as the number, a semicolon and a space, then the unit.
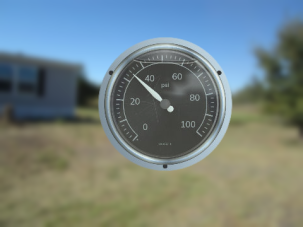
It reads 34; psi
